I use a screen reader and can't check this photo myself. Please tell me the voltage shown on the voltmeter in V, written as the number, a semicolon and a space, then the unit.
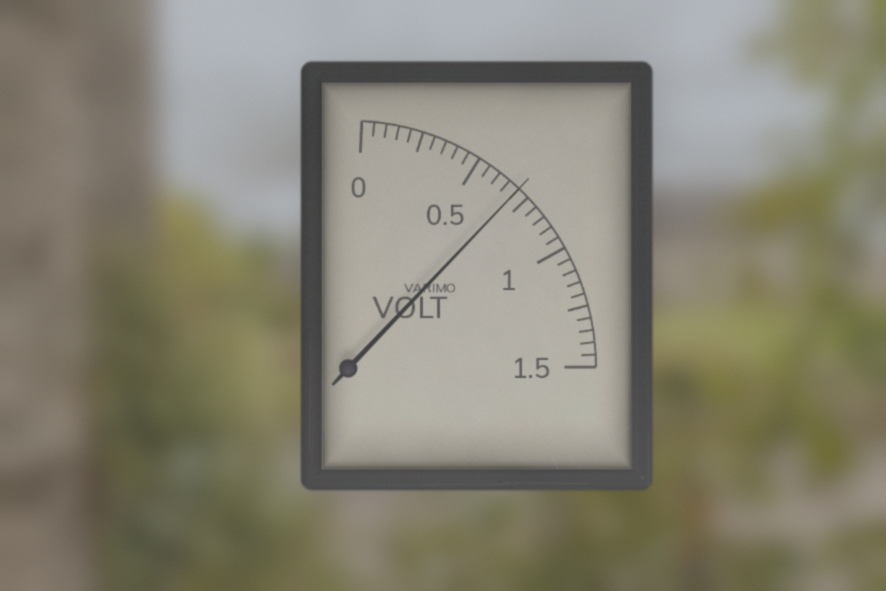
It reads 0.7; V
